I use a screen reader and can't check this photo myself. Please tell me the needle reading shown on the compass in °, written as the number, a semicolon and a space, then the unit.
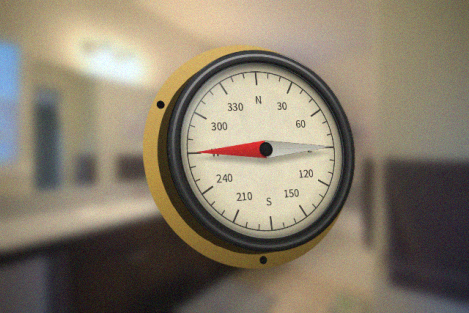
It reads 270; °
